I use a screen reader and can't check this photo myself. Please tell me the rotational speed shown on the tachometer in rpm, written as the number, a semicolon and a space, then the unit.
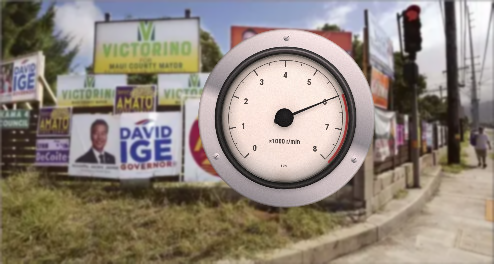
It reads 6000; rpm
